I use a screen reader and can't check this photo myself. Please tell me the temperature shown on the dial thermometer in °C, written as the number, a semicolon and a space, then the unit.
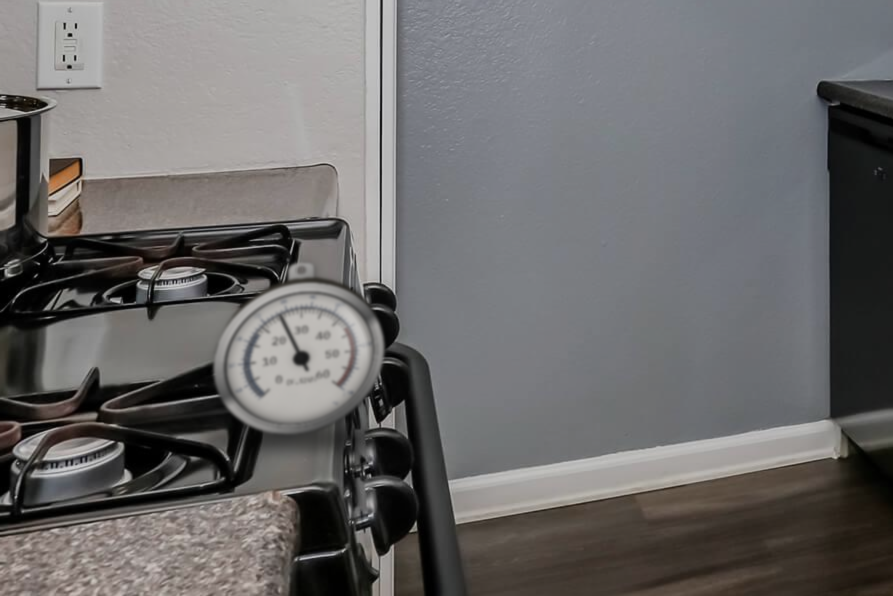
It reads 25; °C
